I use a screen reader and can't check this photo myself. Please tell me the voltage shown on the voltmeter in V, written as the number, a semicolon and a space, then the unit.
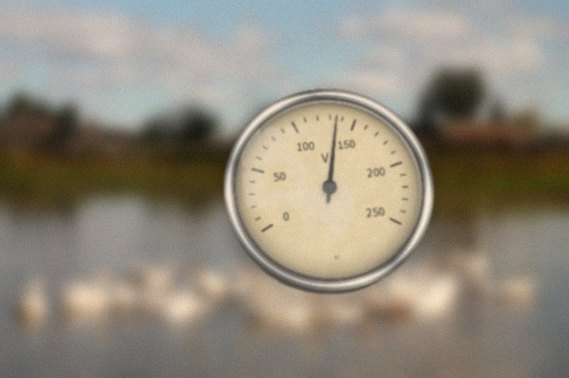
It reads 135; V
